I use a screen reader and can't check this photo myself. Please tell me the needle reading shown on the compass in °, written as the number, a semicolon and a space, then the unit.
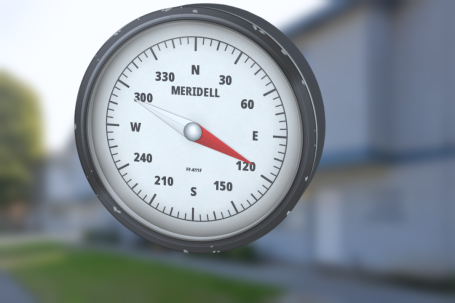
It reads 115; °
